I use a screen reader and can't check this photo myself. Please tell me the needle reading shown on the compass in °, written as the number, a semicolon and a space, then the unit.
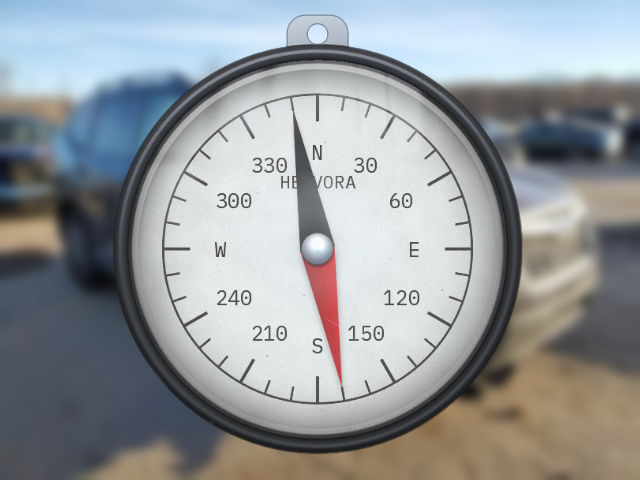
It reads 170; °
